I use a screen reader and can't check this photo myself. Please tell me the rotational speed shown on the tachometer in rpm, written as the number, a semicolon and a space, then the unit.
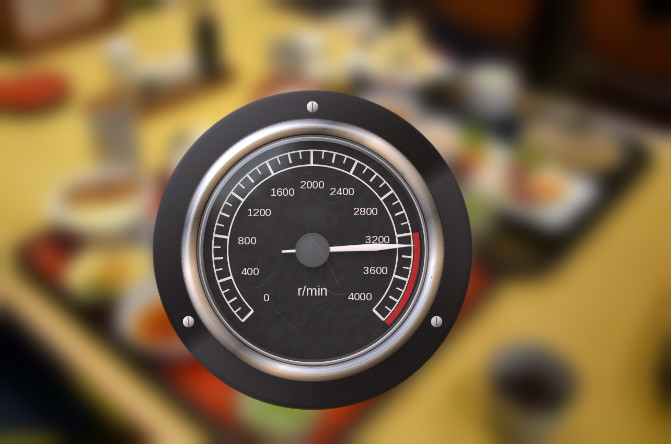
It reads 3300; rpm
